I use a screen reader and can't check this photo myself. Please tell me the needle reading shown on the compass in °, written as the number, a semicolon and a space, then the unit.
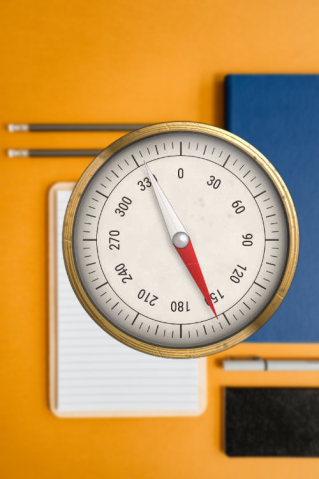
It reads 155; °
